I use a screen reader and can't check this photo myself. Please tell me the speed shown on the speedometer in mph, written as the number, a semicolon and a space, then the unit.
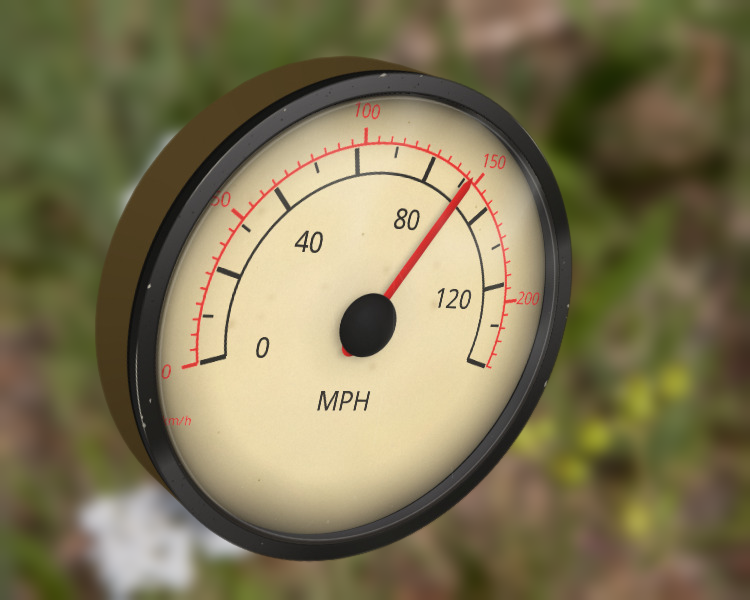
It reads 90; mph
